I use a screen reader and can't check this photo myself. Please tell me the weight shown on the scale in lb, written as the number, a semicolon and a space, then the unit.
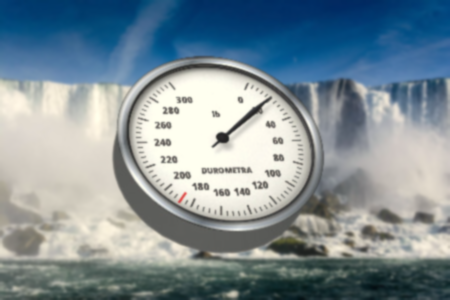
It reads 20; lb
